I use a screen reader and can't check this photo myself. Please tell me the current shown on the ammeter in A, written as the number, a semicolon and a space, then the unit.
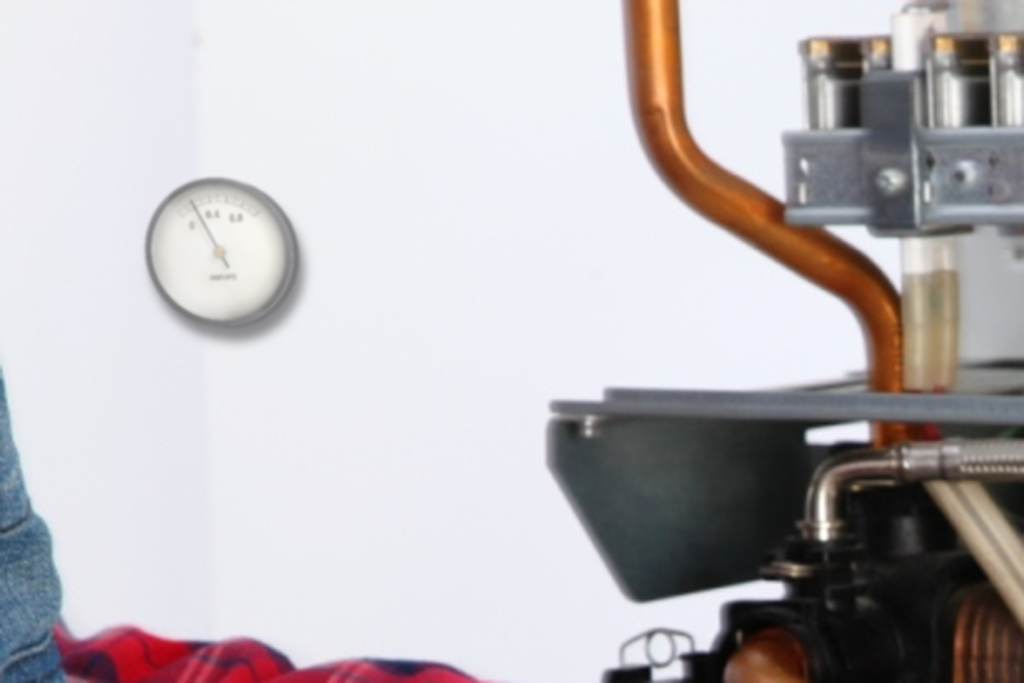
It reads 0.2; A
